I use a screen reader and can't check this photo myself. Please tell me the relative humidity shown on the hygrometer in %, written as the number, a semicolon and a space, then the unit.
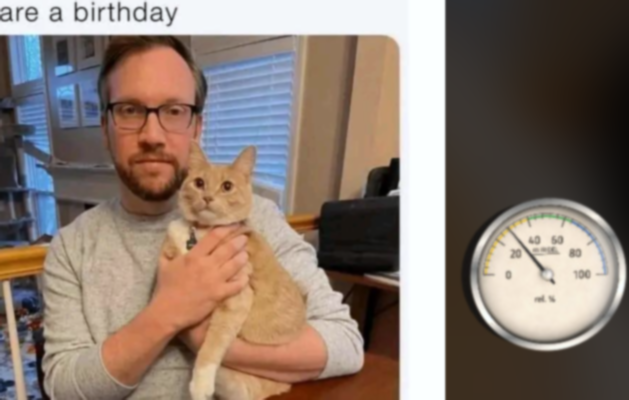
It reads 28; %
